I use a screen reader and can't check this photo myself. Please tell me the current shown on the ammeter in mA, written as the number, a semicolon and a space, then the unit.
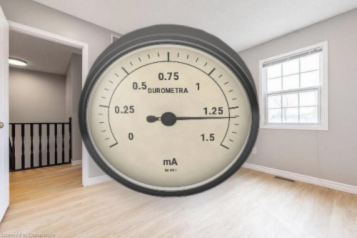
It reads 1.3; mA
